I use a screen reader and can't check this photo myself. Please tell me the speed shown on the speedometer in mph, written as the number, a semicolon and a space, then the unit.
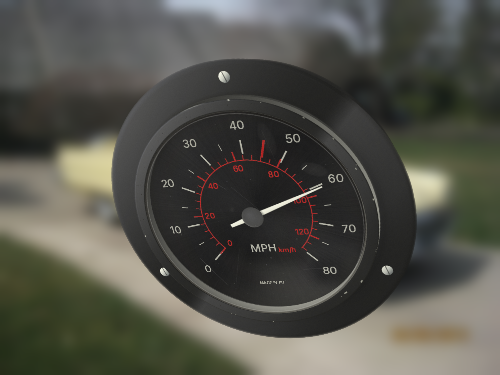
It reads 60; mph
